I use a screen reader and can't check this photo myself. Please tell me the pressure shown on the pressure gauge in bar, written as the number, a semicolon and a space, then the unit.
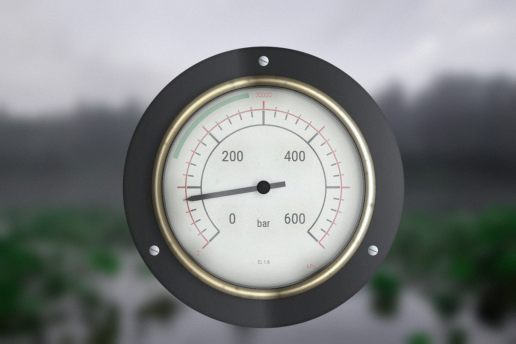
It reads 80; bar
